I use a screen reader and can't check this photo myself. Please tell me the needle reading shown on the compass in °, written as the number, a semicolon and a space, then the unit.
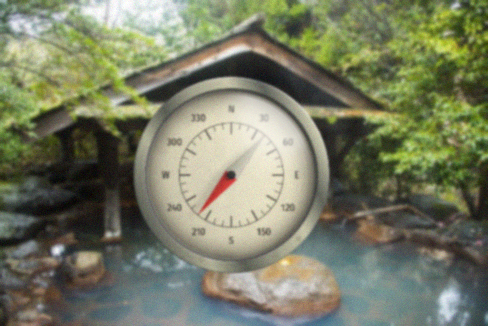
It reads 220; °
